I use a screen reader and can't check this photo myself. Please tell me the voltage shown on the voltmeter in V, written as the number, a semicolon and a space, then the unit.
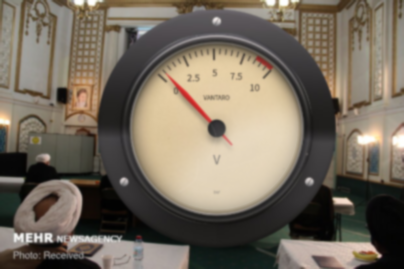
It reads 0.5; V
